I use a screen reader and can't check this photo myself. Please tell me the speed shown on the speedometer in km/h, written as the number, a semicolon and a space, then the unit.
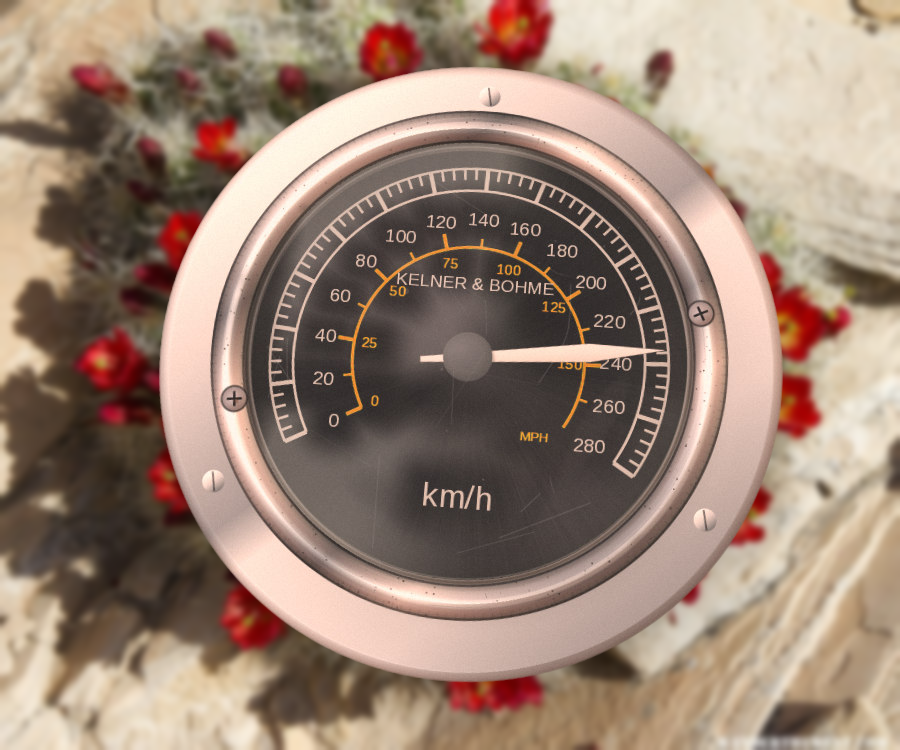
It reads 236; km/h
